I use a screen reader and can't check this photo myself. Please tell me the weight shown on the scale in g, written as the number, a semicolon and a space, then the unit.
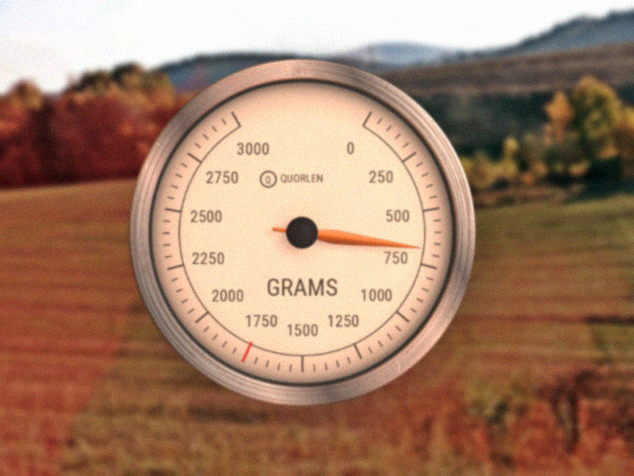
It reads 675; g
